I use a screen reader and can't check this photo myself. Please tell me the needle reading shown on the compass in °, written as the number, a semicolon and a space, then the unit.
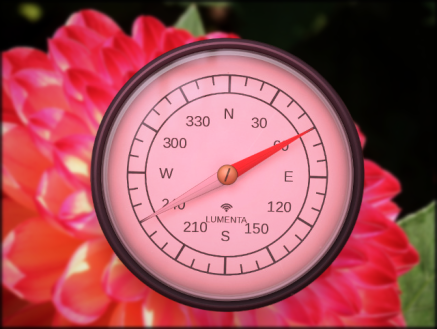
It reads 60; °
